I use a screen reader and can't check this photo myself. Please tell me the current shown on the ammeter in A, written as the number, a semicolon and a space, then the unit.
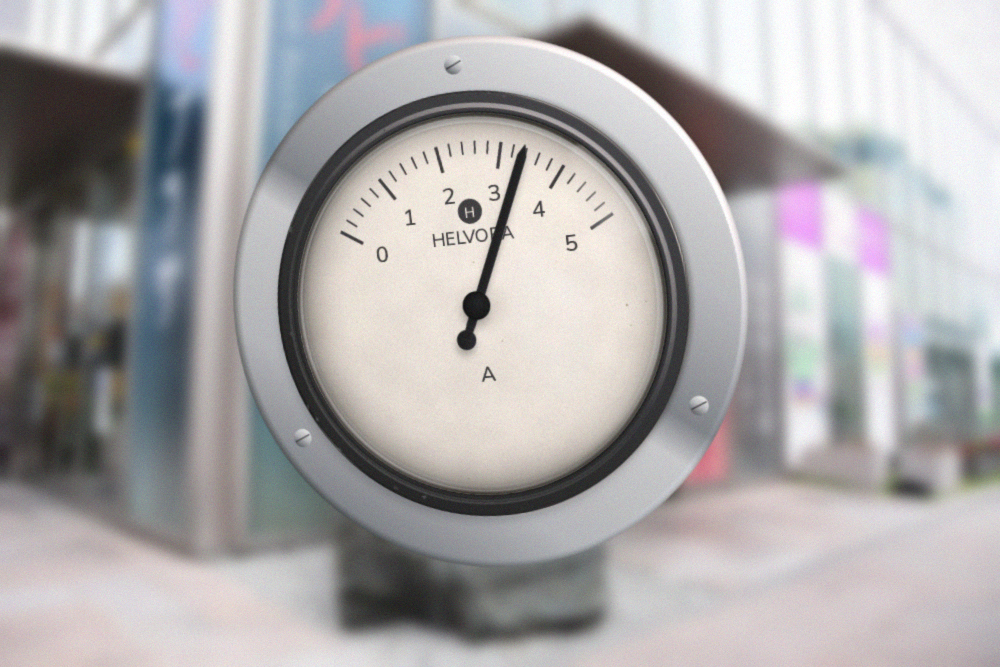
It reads 3.4; A
